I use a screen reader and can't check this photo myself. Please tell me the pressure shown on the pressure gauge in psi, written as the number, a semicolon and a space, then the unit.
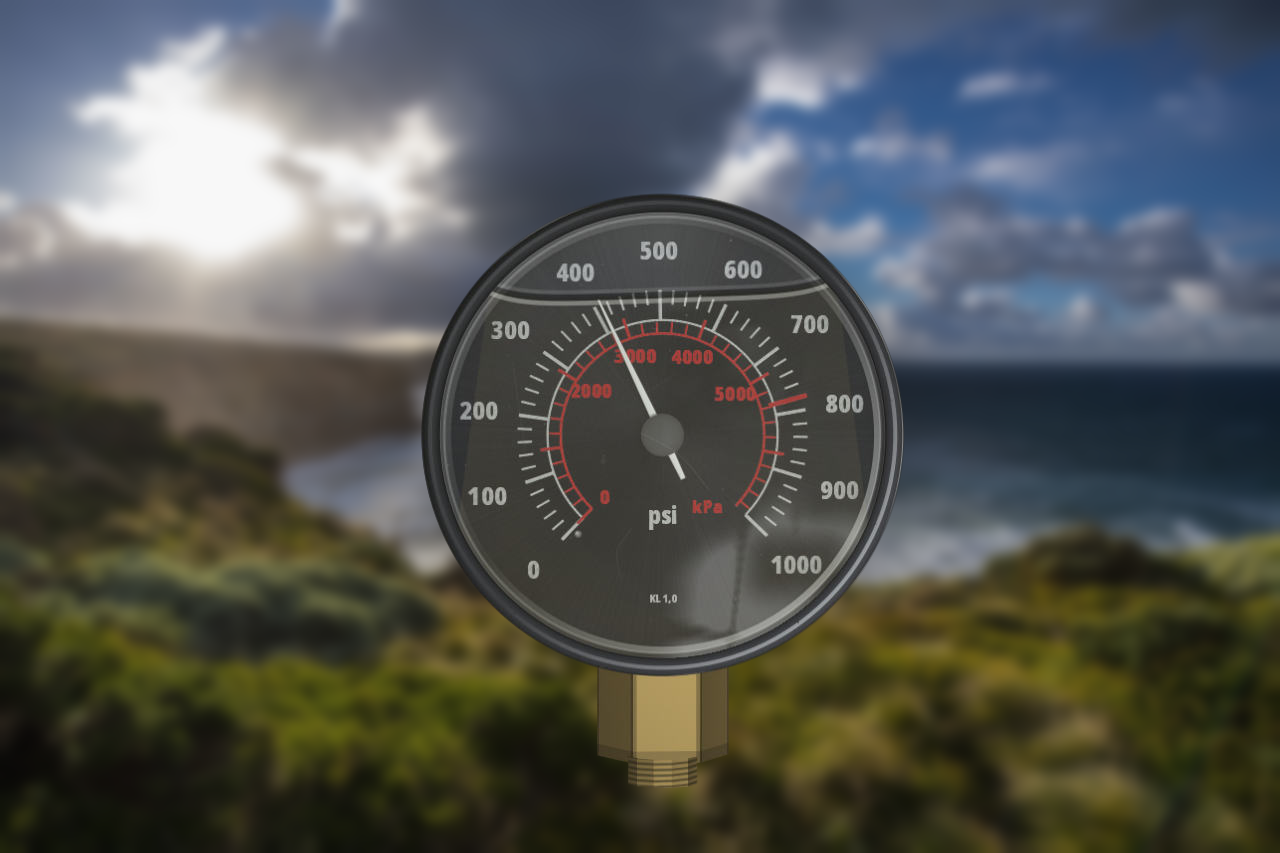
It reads 410; psi
